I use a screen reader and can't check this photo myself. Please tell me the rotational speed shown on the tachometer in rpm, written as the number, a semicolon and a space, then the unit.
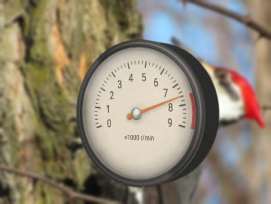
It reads 7600; rpm
